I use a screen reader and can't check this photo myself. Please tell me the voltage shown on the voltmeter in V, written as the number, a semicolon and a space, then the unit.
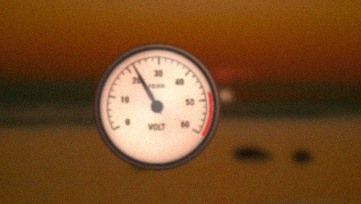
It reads 22; V
